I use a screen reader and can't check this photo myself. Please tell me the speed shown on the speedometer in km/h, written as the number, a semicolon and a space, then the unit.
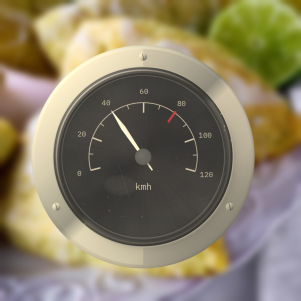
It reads 40; km/h
